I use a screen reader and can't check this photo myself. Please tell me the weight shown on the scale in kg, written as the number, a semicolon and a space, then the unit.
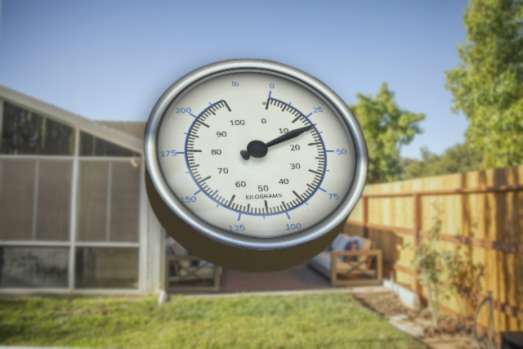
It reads 15; kg
